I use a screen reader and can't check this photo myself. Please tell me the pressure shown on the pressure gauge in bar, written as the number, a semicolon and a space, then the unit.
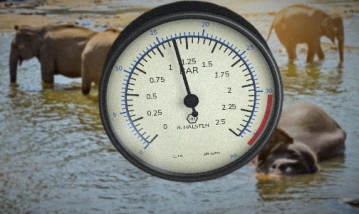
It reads 1.15; bar
